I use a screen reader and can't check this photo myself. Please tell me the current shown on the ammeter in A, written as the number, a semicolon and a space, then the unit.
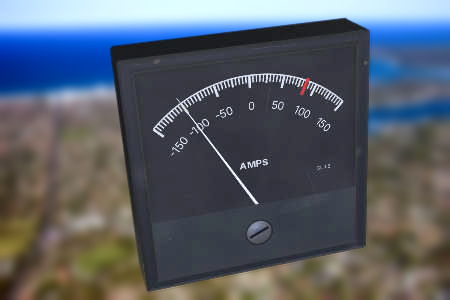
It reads -100; A
